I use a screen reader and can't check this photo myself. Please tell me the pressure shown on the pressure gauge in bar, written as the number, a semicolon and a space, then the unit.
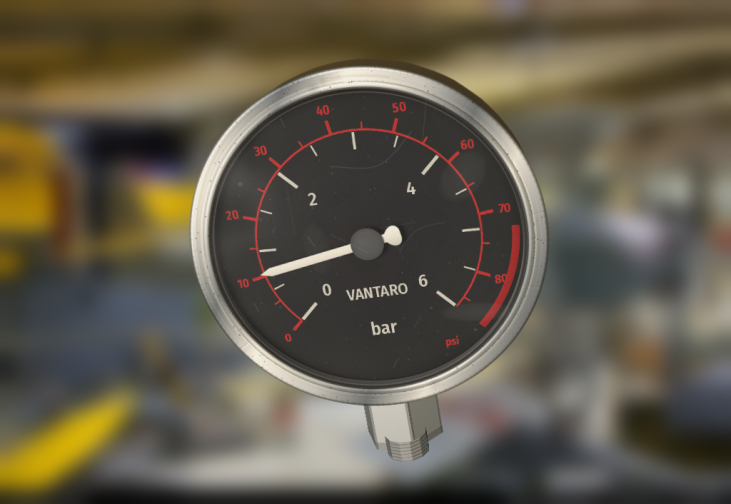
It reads 0.75; bar
